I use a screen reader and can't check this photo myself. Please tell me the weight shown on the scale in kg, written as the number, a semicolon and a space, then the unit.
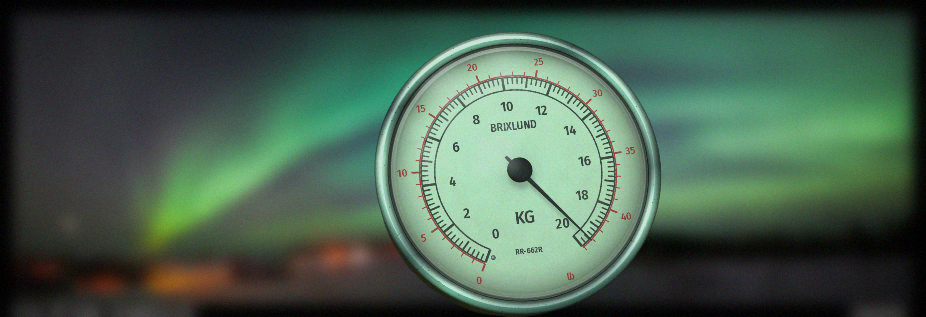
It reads 19.6; kg
